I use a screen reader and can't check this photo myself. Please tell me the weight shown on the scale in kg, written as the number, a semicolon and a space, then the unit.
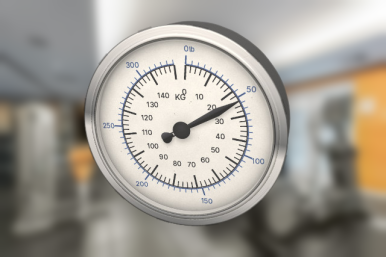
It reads 24; kg
